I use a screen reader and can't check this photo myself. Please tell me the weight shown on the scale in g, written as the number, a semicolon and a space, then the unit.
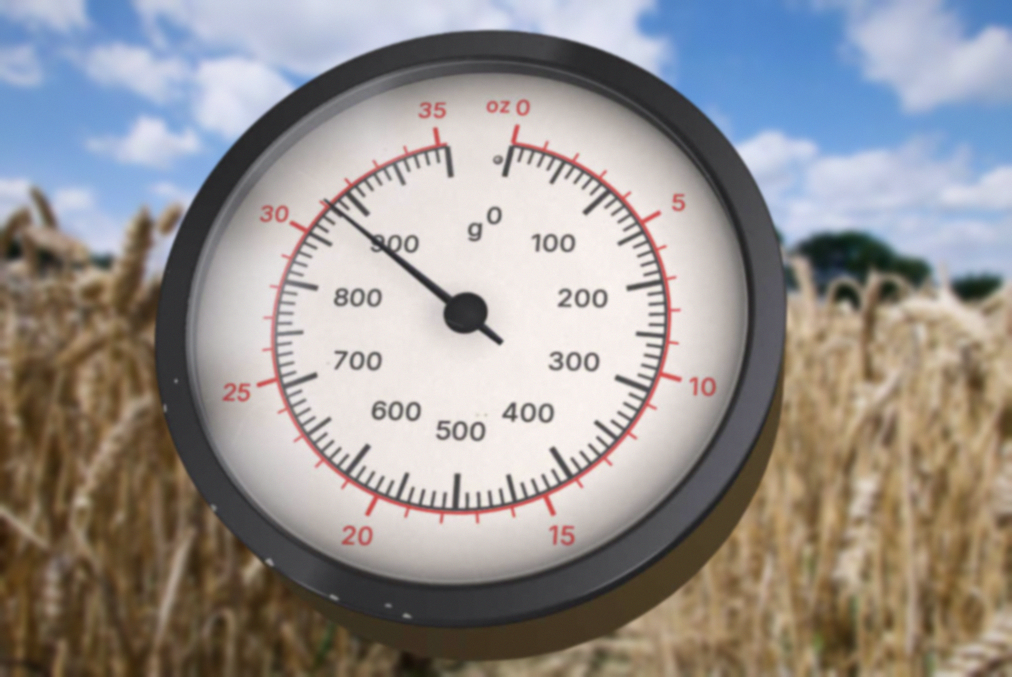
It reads 880; g
